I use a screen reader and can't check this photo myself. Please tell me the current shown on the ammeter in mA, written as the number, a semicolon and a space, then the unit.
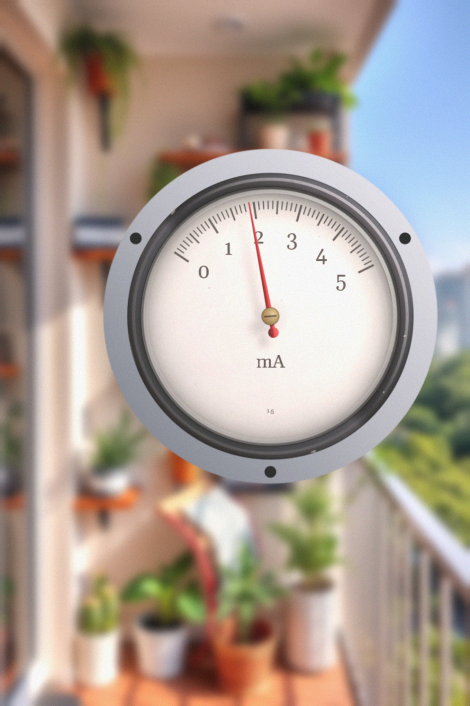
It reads 1.9; mA
